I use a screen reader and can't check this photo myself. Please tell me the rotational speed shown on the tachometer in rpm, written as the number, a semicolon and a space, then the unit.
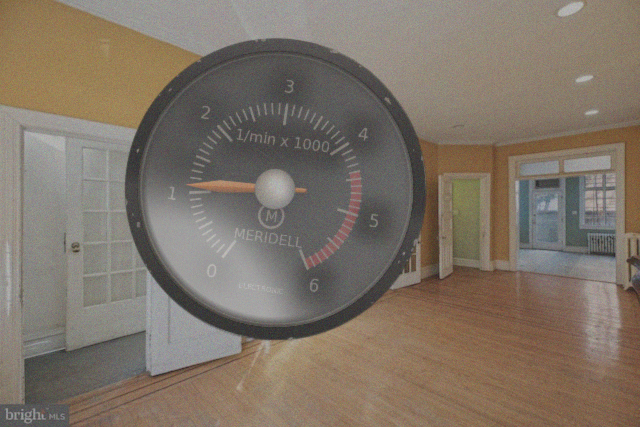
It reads 1100; rpm
